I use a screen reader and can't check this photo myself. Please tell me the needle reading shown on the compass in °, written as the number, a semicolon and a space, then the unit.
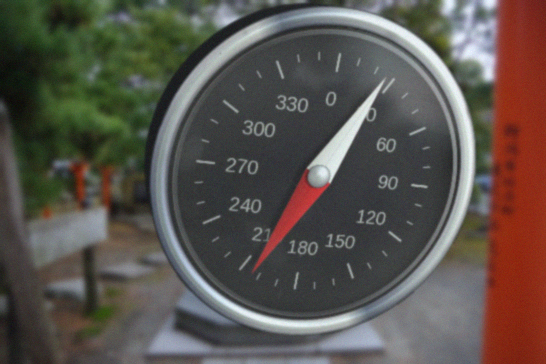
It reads 205; °
